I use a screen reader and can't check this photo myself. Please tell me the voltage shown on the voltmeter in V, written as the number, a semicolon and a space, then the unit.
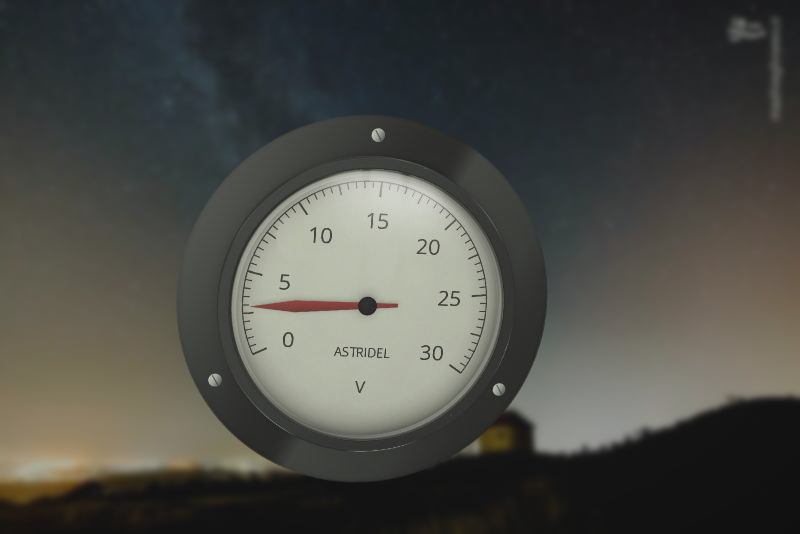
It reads 3; V
